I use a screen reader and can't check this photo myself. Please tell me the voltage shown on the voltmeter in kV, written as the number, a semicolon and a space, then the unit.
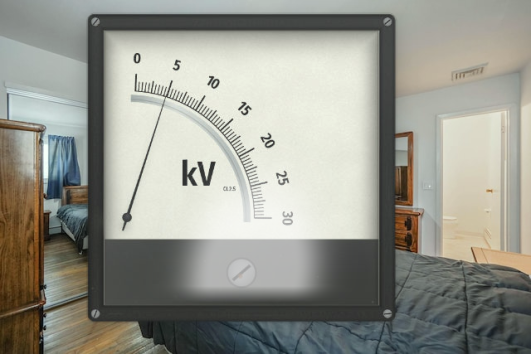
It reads 5; kV
